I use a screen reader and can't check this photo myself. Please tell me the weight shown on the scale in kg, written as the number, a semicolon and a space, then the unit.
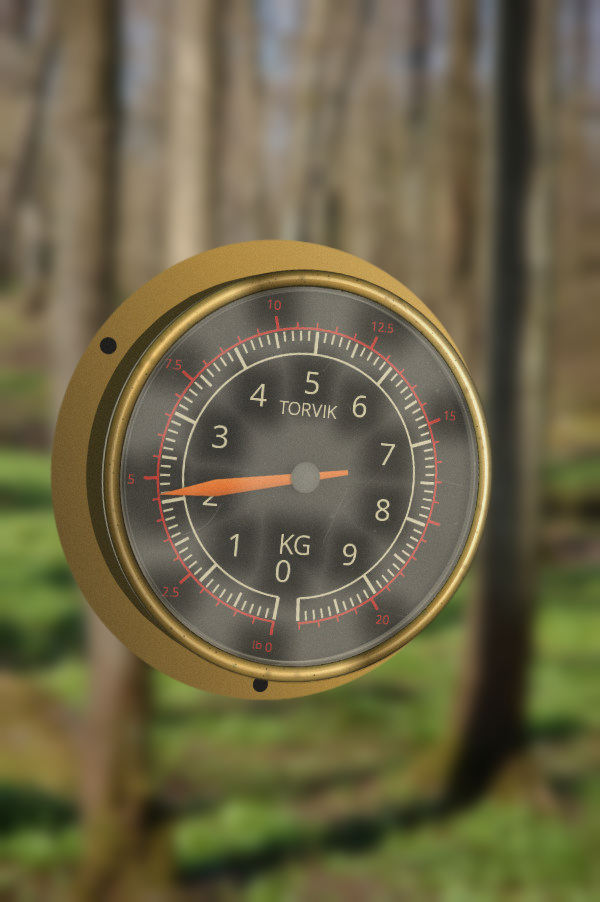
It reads 2.1; kg
